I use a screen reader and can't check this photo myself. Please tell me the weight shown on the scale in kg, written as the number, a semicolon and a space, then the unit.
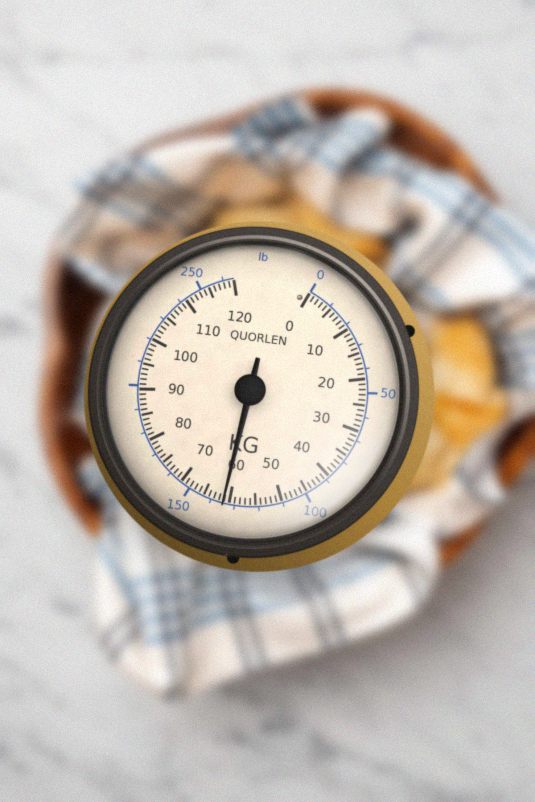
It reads 61; kg
